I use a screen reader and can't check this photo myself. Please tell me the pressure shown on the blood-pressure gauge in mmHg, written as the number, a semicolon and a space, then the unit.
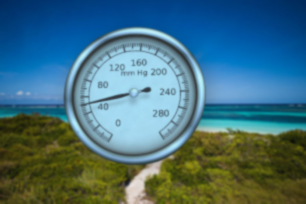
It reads 50; mmHg
